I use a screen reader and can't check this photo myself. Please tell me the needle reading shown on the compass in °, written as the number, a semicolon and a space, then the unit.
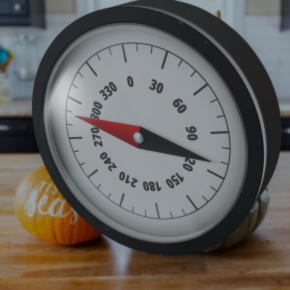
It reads 290; °
